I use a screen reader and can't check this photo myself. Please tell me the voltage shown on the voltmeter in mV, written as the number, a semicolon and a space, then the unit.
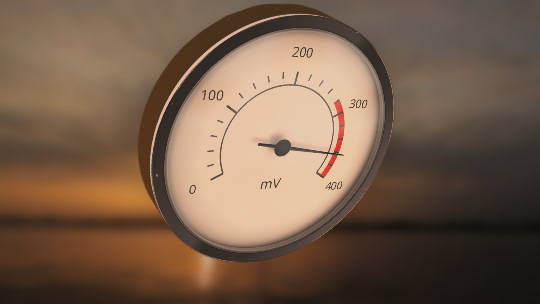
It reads 360; mV
